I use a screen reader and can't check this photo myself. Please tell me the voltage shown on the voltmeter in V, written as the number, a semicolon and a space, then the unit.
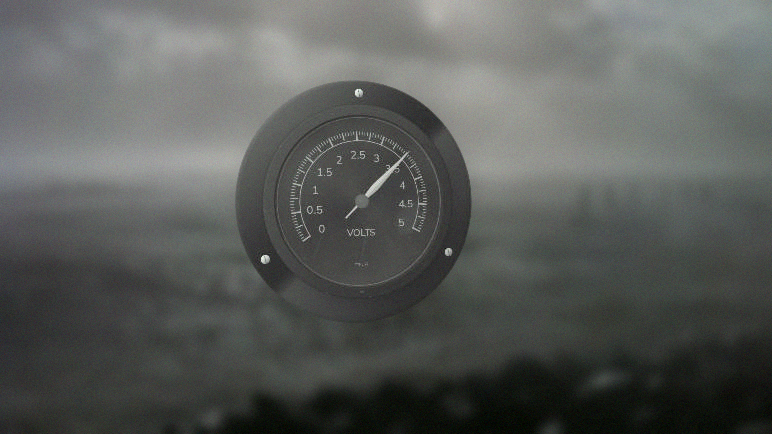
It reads 3.5; V
